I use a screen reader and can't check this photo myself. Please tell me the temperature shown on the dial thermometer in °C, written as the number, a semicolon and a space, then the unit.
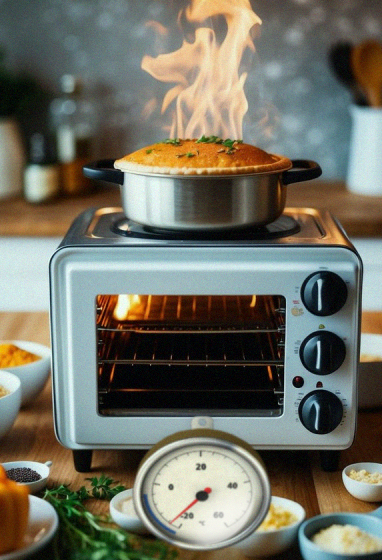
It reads -16; °C
